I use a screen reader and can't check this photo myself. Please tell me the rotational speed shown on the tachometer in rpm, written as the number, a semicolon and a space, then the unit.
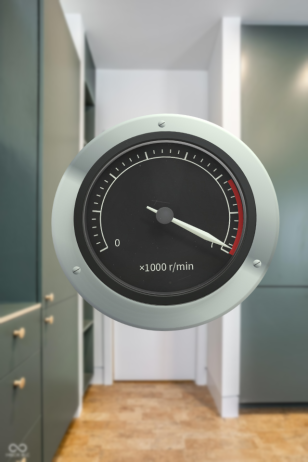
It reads 6900; rpm
